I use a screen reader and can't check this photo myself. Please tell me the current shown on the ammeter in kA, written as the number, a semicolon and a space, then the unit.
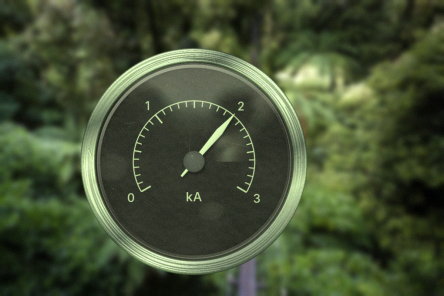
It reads 2; kA
